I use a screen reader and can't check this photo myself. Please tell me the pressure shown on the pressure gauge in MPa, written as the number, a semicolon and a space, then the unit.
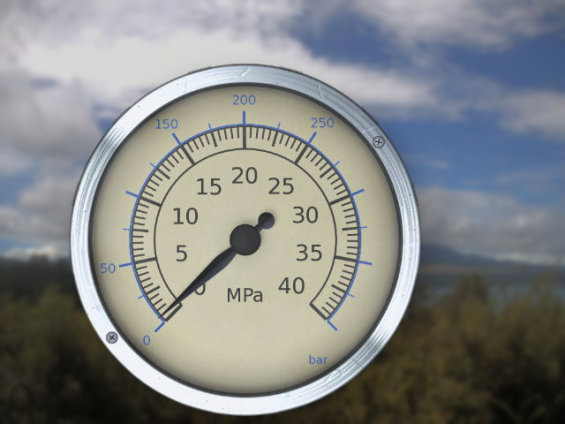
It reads 0.5; MPa
